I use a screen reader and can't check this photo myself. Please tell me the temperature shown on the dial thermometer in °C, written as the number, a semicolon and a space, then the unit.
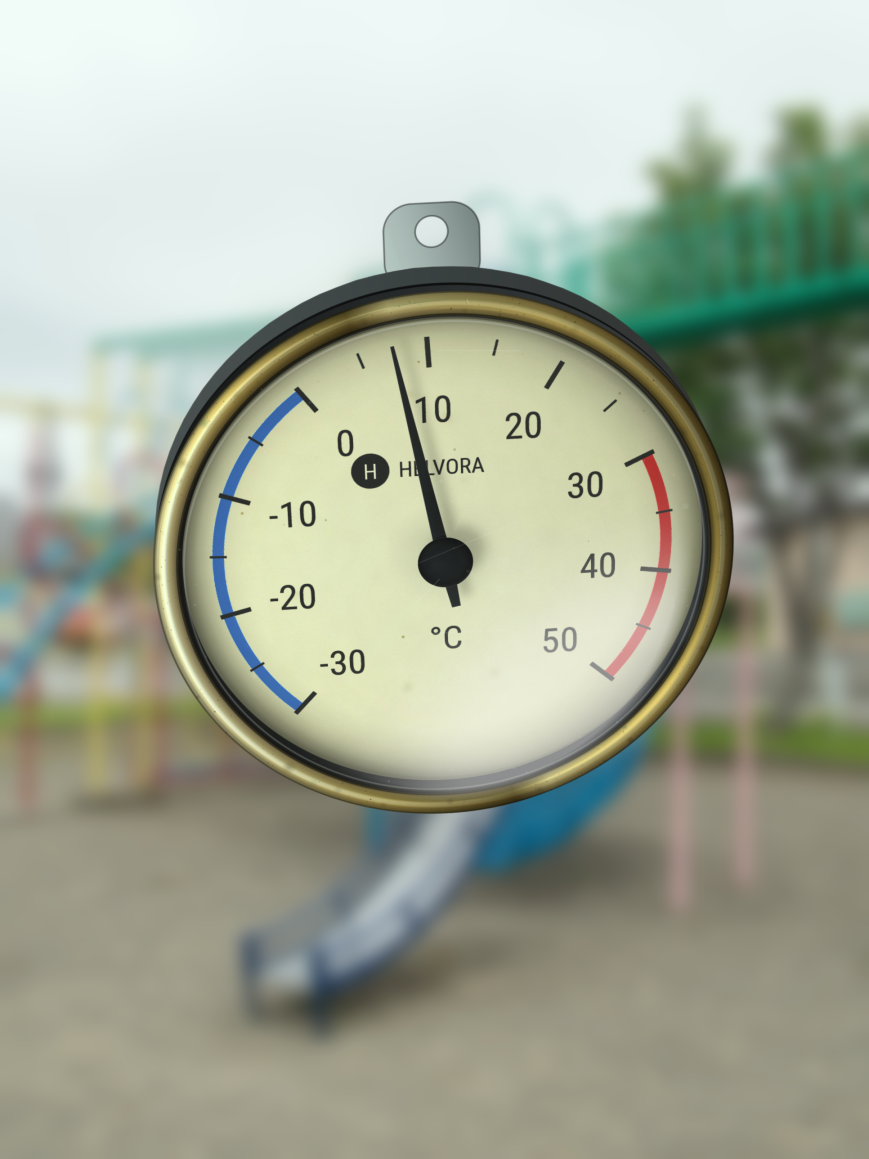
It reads 7.5; °C
